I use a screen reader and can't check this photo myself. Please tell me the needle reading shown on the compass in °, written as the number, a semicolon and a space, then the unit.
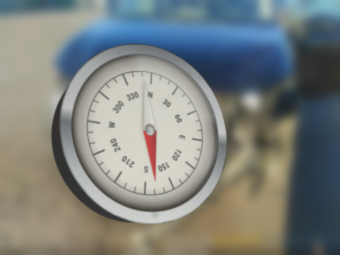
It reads 170; °
